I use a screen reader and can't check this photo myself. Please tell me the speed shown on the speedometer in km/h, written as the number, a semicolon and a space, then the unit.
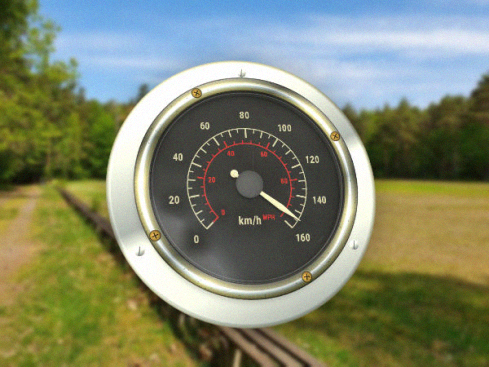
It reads 155; km/h
